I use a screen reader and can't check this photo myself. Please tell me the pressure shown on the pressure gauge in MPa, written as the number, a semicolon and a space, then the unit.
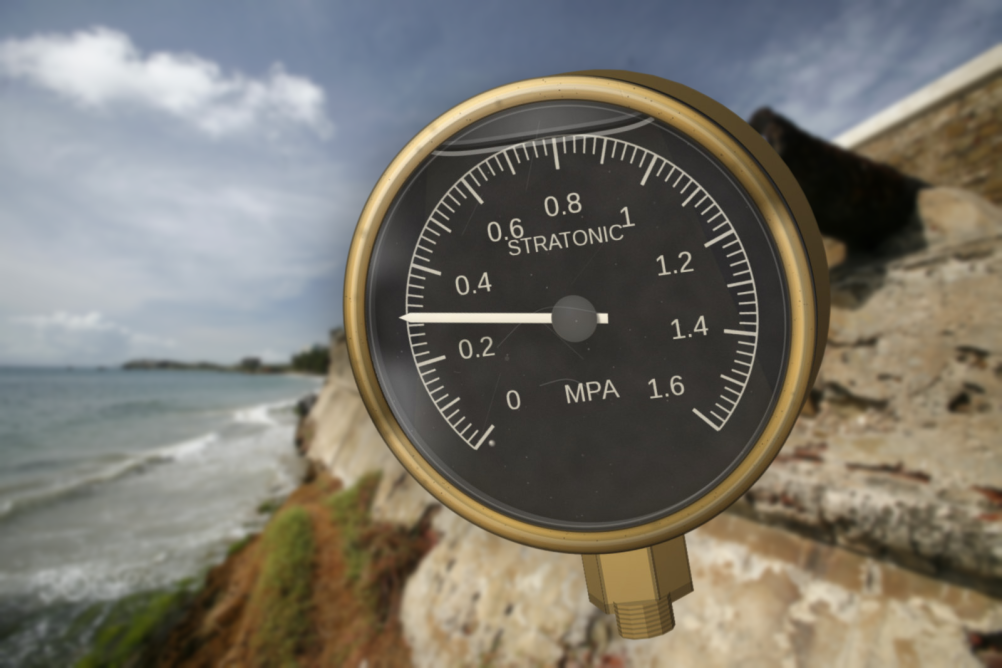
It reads 0.3; MPa
